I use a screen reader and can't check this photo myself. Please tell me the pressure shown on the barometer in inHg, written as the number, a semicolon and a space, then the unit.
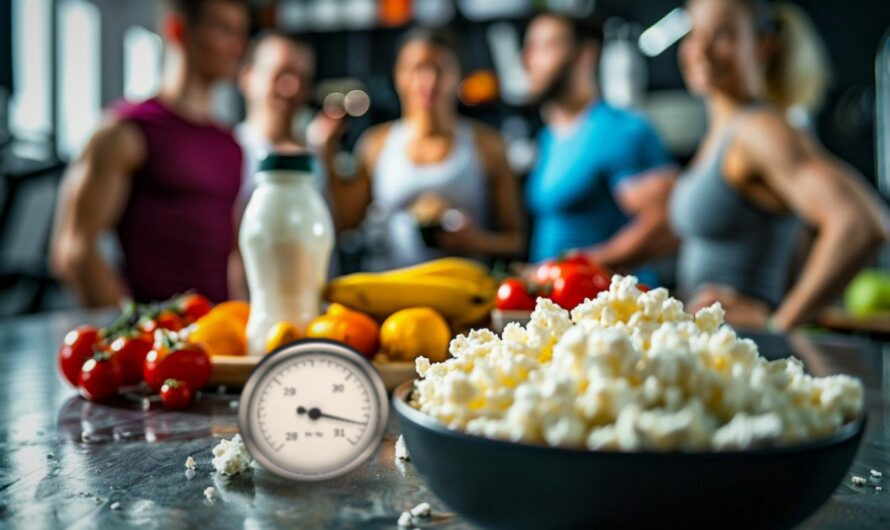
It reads 30.7; inHg
